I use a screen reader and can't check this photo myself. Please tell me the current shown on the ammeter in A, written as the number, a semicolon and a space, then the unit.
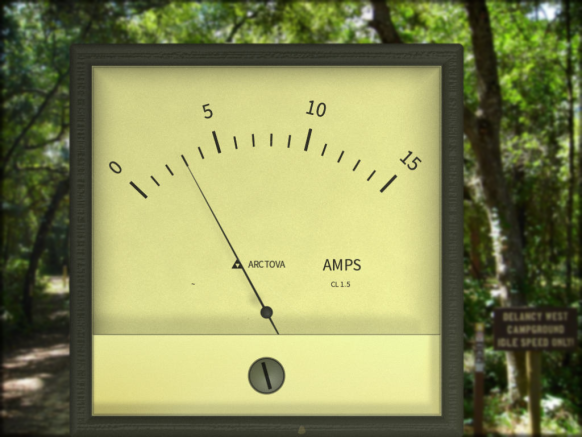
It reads 3; A
